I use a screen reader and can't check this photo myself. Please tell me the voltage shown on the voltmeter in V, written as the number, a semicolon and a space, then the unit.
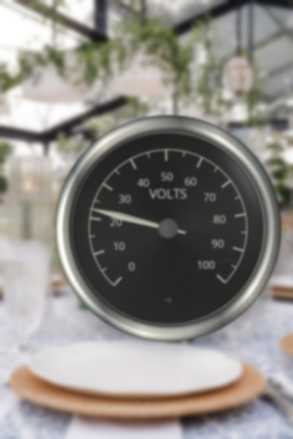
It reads 22.5; V
